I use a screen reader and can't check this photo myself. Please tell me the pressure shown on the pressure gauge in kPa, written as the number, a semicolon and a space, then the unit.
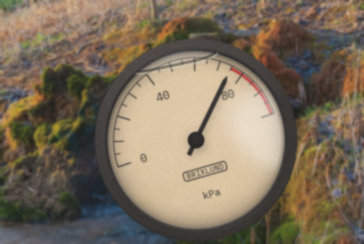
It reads 75; kPa
